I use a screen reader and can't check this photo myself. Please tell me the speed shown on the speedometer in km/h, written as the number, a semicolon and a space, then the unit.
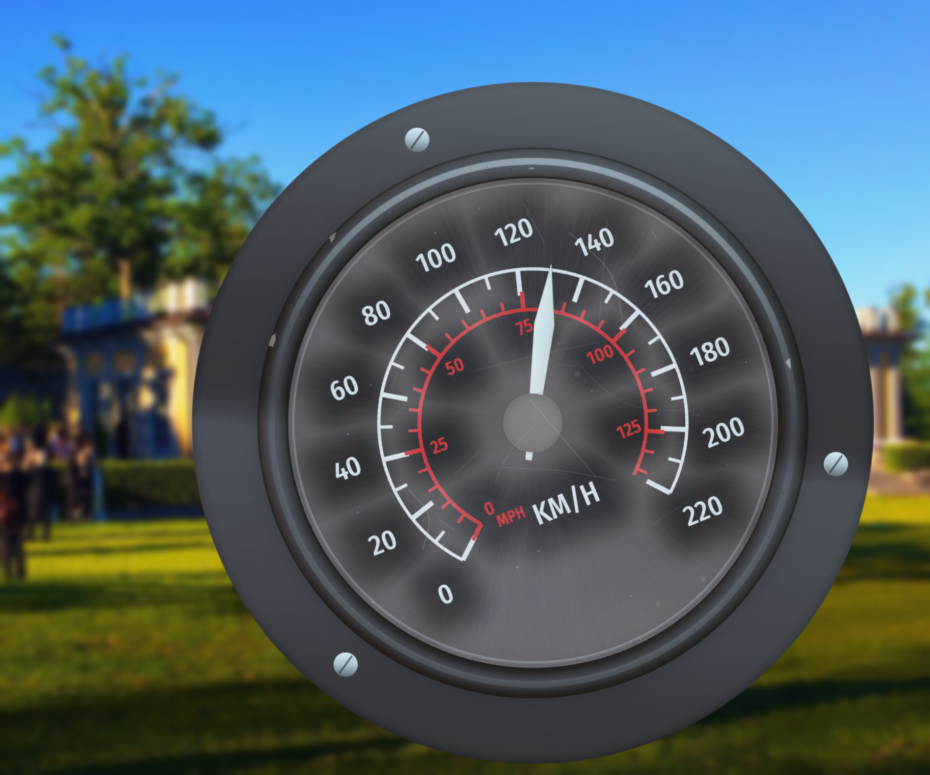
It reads 130; km/h
